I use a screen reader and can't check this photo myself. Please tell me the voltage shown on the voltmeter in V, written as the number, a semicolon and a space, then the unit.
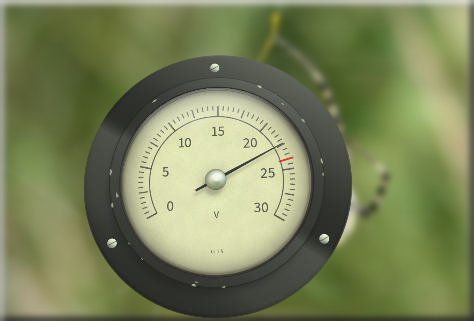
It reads 22.5; V
